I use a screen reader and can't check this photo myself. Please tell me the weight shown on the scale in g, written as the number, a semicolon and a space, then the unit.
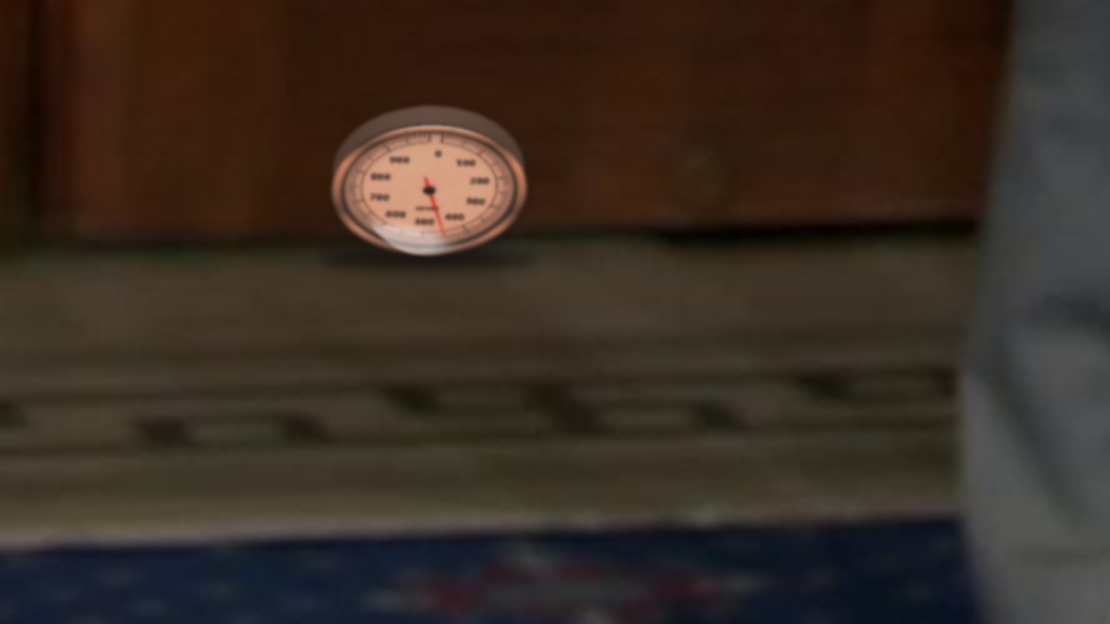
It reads 450; g
